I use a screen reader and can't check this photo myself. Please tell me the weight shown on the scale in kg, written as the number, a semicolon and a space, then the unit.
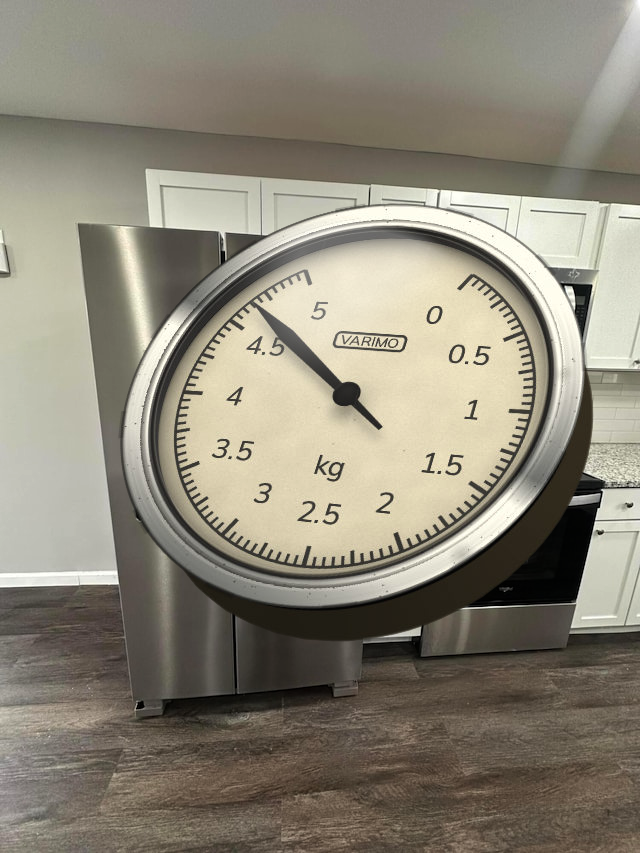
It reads 4.65; kg
